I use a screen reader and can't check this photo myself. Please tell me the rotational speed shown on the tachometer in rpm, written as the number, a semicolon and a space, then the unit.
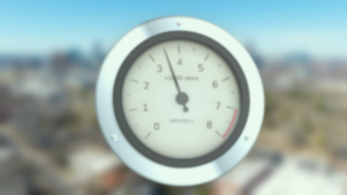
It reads 3500; rpm
